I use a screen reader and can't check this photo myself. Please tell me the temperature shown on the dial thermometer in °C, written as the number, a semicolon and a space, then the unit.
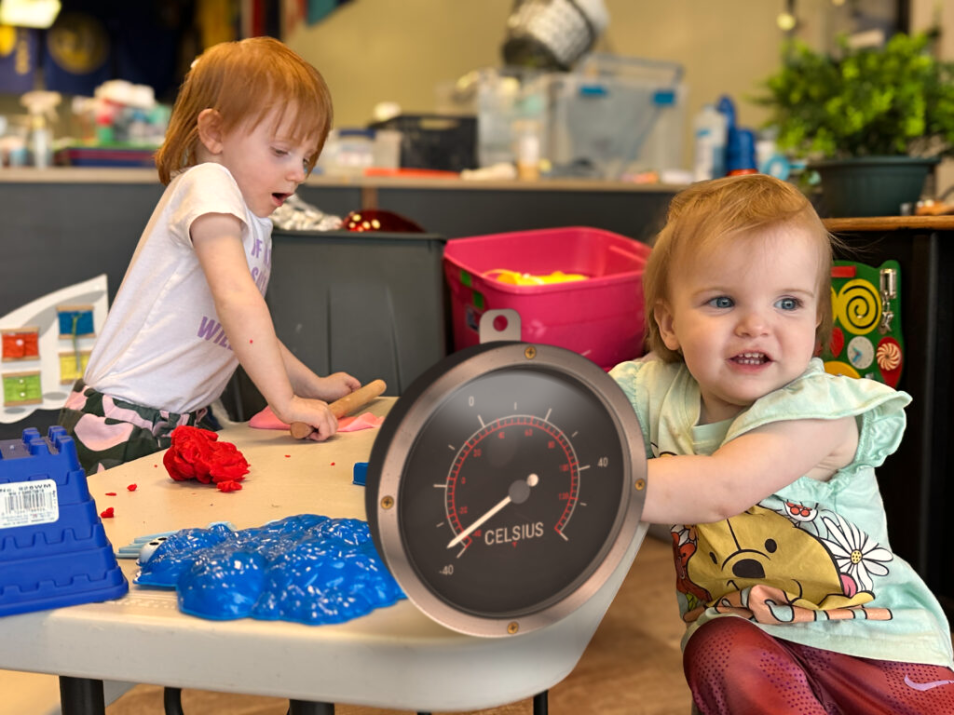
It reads -35; °C
